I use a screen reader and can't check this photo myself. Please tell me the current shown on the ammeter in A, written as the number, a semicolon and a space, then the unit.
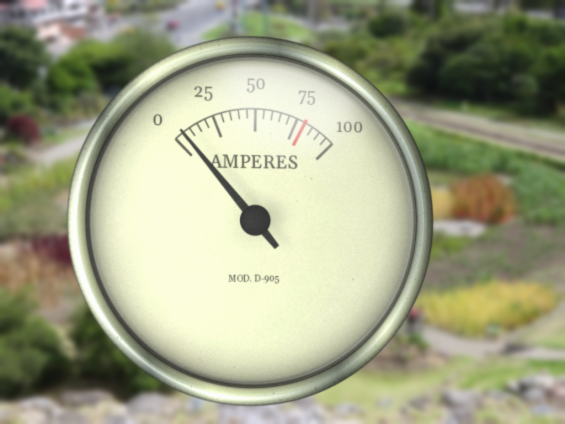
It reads 5; A
